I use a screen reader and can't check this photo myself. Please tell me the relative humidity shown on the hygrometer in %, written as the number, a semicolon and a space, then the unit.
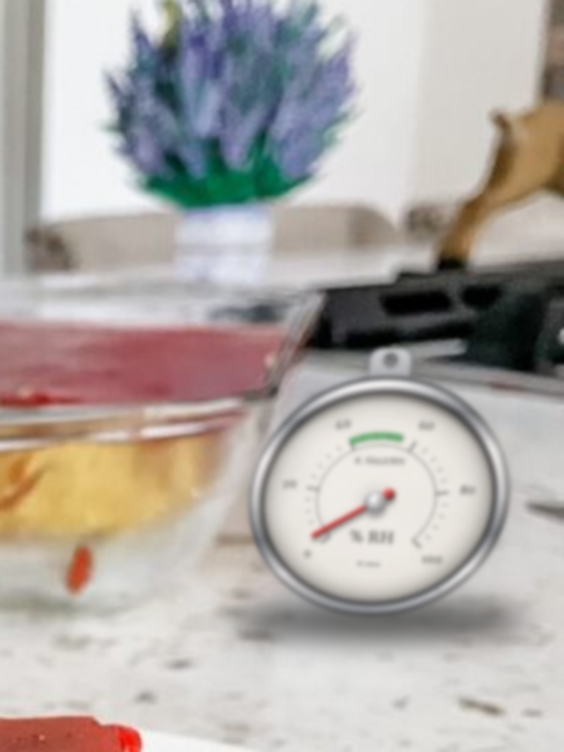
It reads 4; %
